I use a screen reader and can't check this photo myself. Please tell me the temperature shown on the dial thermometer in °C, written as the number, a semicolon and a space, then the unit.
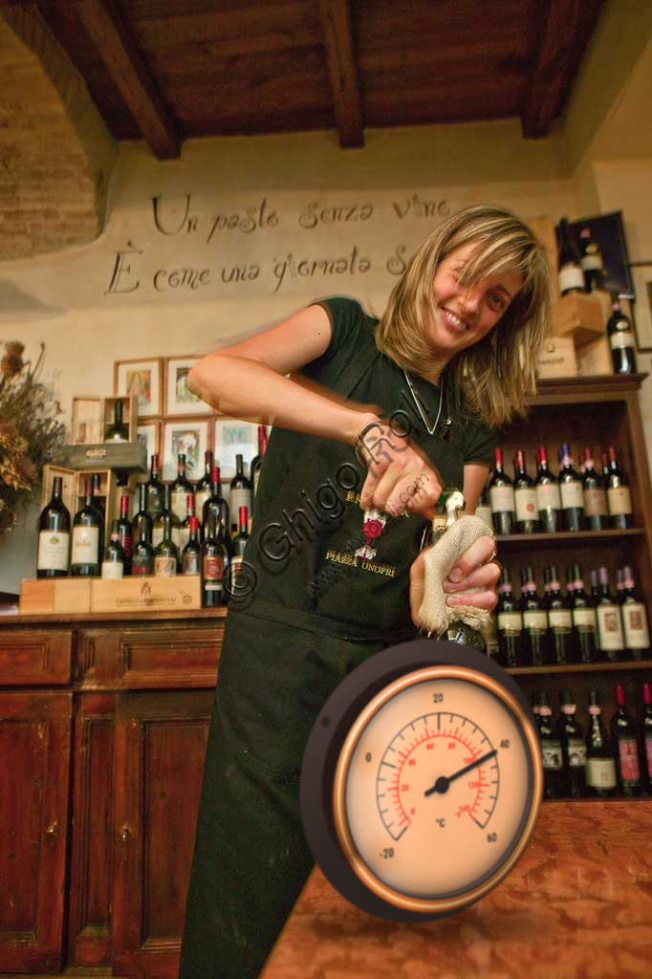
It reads 40; °C
